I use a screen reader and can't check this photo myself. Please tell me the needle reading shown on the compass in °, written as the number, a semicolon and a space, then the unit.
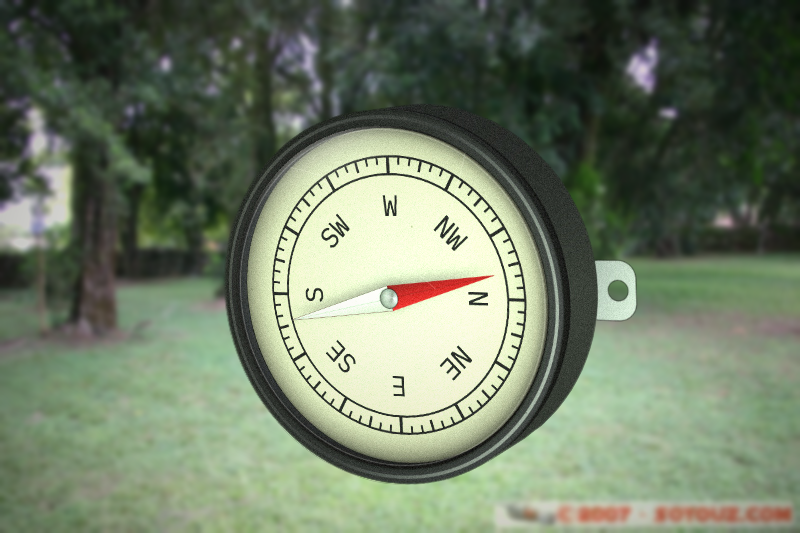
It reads 347.5; °
